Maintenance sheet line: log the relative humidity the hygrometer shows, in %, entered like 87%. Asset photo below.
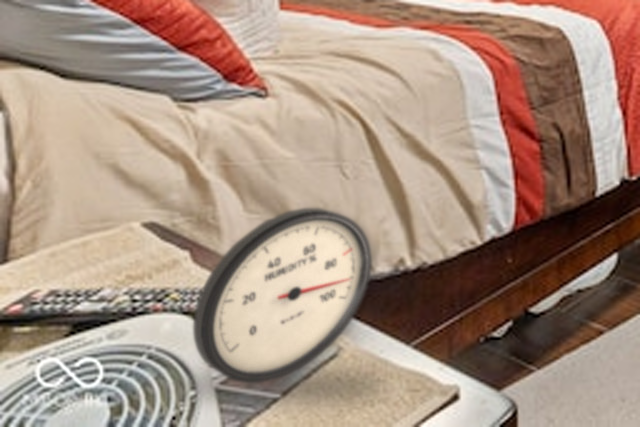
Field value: 92%
